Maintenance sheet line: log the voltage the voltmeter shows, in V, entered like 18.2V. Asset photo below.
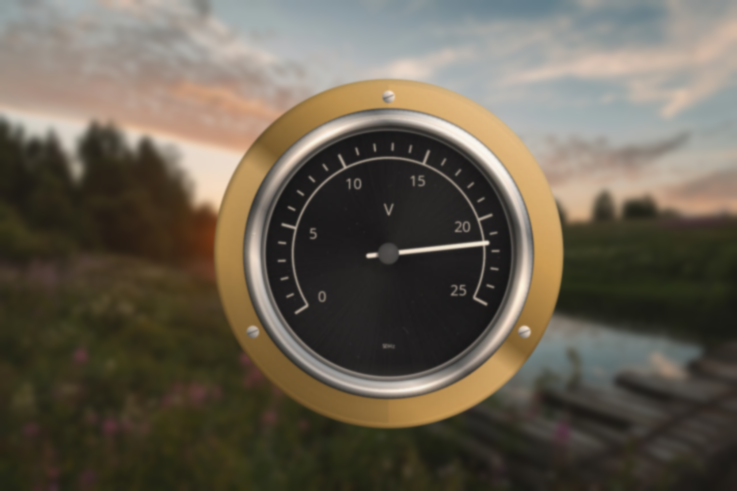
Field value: 21.5V
